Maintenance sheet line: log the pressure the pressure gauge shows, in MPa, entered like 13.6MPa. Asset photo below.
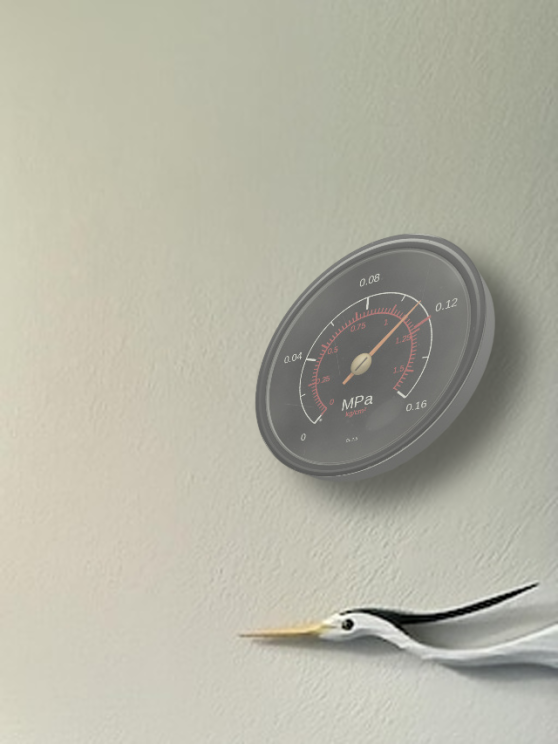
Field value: 0.11MPa
